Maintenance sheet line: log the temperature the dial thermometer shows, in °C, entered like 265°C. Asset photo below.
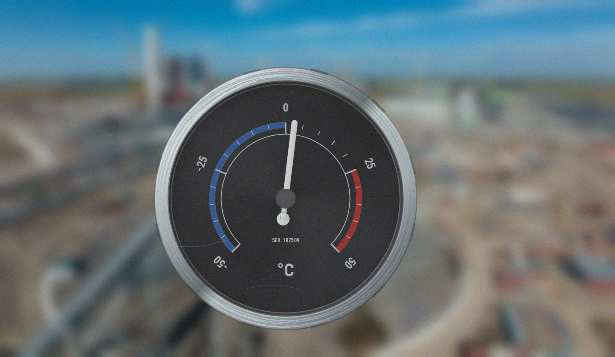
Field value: 2.5°C
